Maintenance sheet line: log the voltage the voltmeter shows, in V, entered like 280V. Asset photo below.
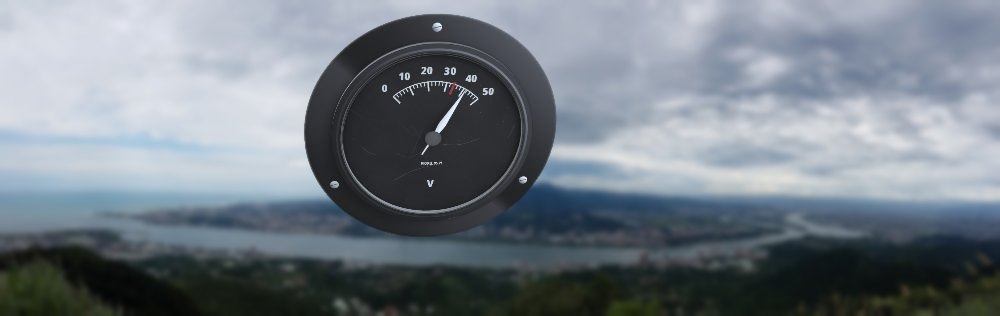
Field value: 40V
